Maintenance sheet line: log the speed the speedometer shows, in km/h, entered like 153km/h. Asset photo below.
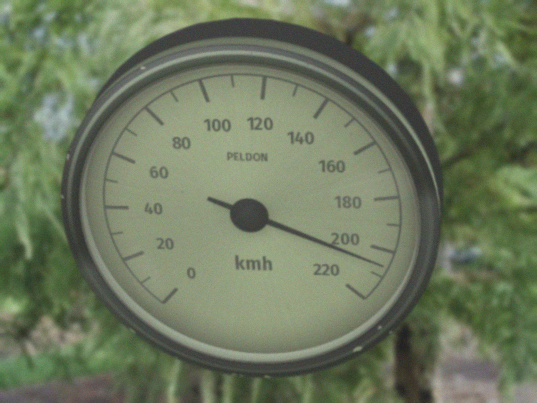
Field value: 205km/h
